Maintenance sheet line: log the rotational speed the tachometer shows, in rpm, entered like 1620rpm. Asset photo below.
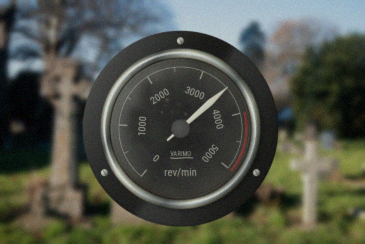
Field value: 3500rpm
